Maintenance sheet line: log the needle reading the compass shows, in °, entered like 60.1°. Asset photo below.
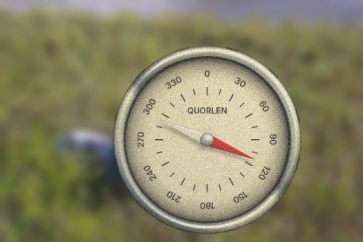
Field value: 112.5°
